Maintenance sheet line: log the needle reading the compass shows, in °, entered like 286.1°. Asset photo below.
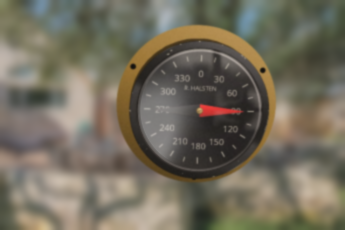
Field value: 90°
